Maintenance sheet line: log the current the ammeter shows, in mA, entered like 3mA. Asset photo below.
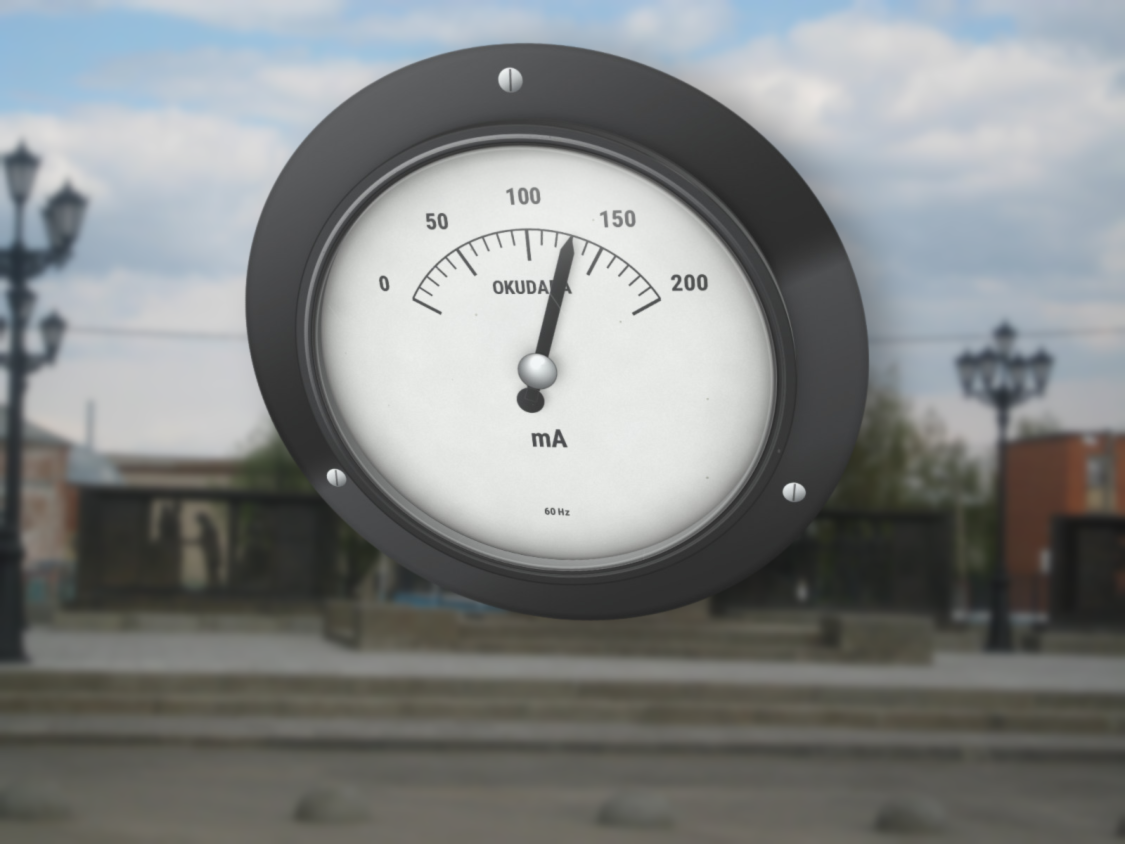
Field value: 130mA
